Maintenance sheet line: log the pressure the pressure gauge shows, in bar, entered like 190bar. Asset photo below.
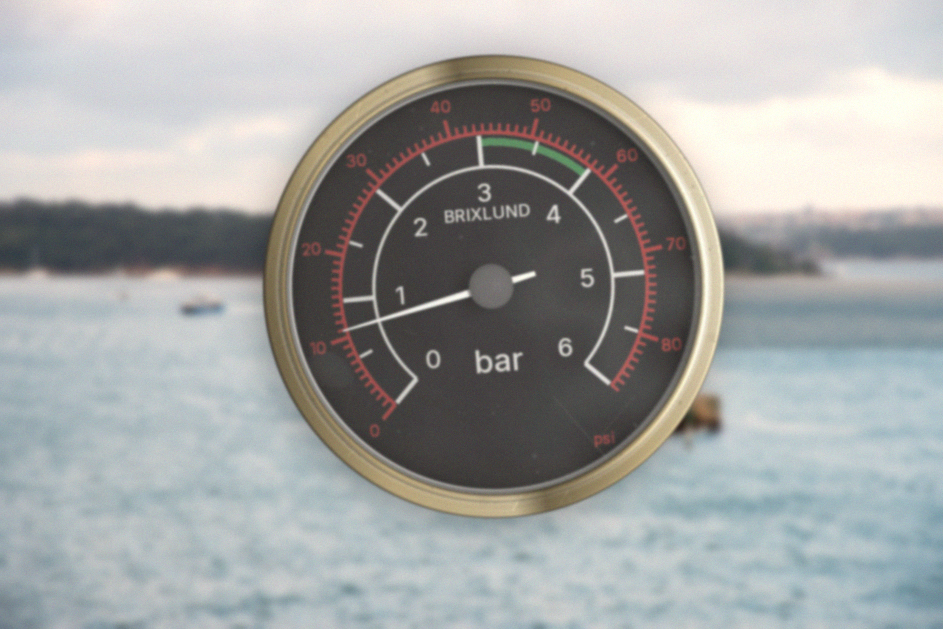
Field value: 0.75bar
